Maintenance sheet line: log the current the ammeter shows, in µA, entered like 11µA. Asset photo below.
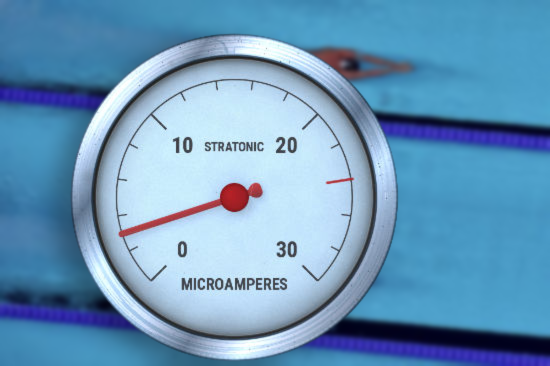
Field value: 3µA
